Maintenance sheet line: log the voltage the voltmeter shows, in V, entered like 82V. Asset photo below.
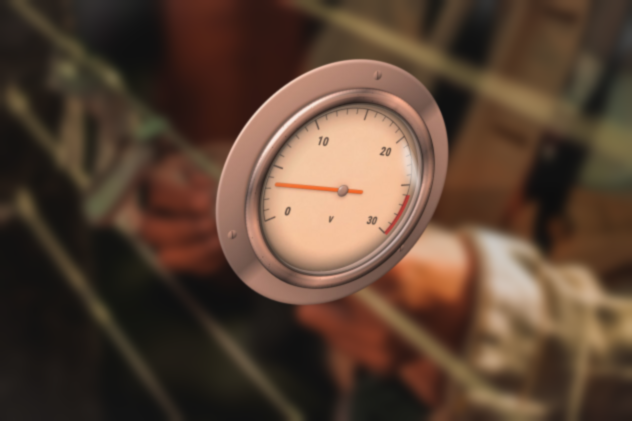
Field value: 3.5V
